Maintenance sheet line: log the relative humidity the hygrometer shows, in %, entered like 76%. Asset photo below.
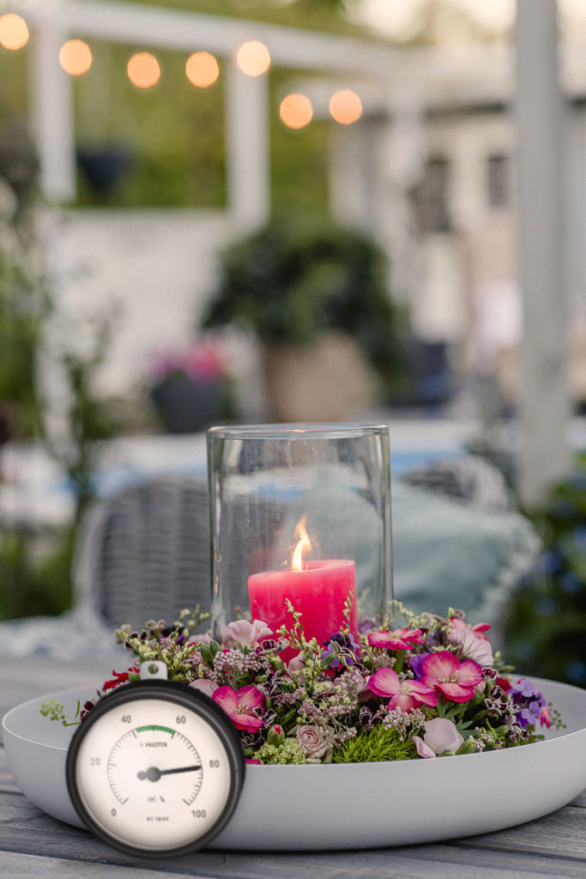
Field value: 80%
